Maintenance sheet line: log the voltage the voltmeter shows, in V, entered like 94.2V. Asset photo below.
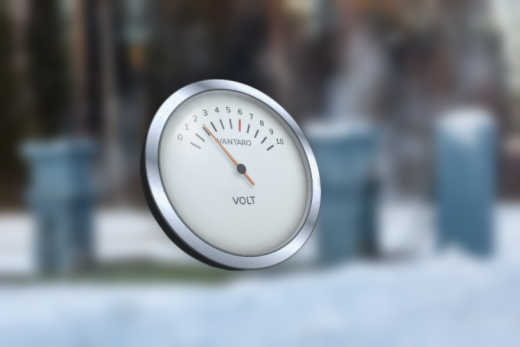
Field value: 2V
